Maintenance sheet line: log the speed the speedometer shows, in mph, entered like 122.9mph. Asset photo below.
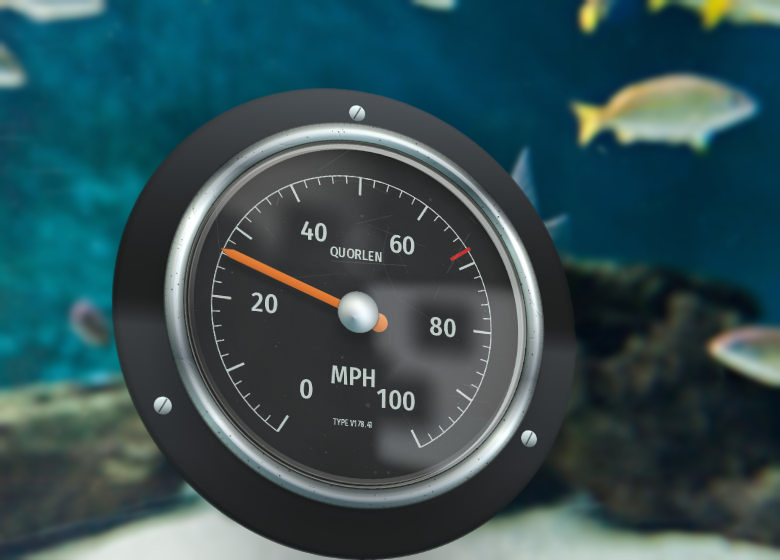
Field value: 26mph
